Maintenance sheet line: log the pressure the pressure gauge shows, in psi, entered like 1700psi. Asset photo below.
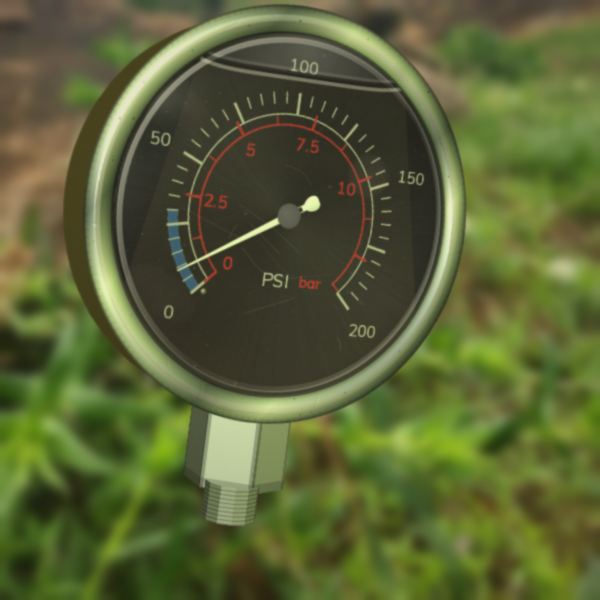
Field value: 10psi
